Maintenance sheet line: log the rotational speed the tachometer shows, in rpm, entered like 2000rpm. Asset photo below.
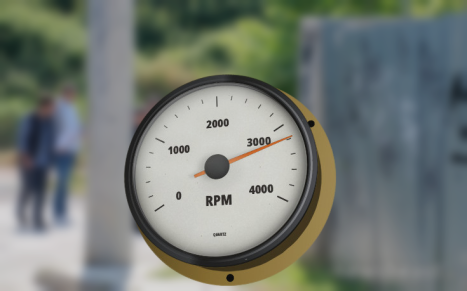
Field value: 3200rpm
